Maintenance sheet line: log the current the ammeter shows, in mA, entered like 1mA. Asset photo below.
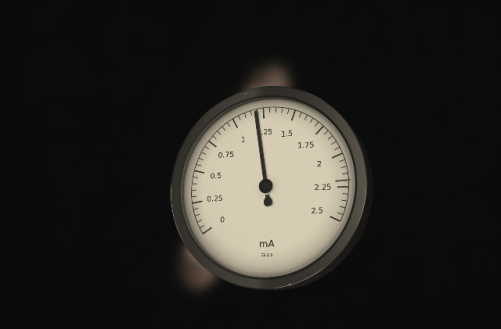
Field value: 1.2mA
